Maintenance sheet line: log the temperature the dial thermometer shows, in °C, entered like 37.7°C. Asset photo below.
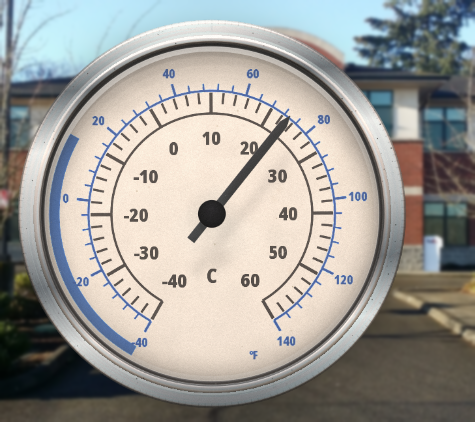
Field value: 23°C
